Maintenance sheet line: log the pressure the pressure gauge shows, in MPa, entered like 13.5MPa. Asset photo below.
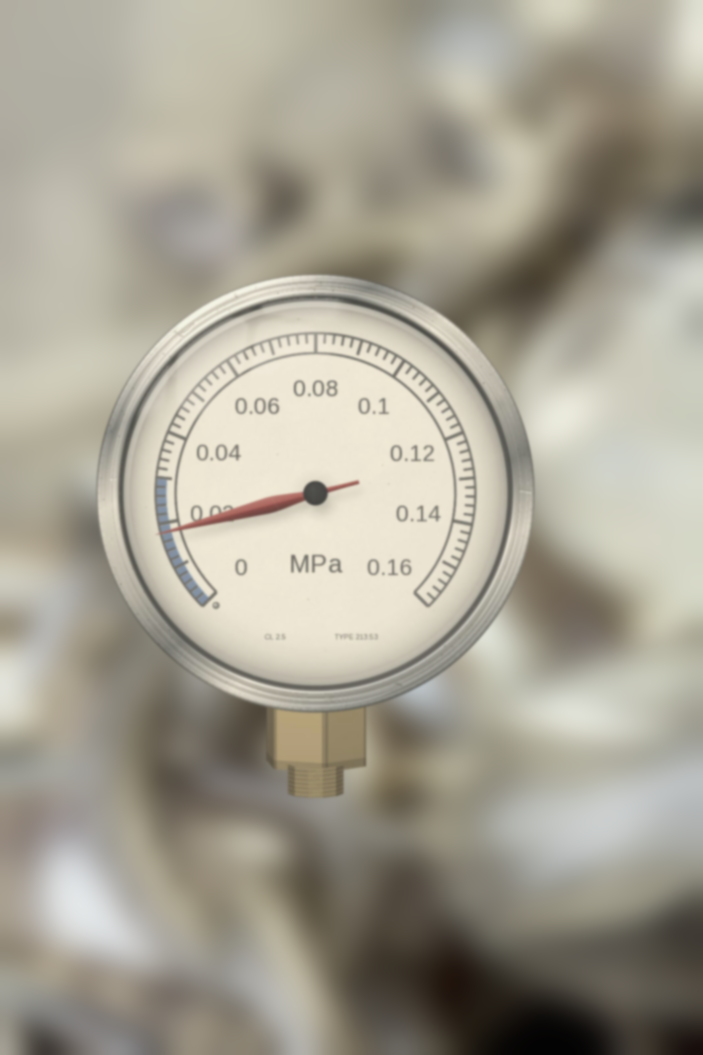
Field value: 0.018MPa
